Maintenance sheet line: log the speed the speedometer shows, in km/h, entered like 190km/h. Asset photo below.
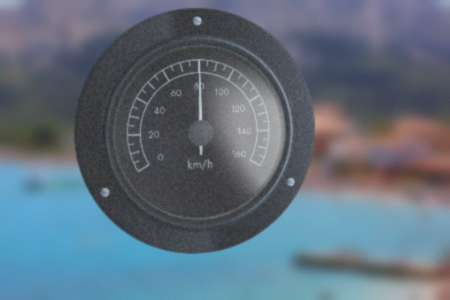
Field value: 80km/h
